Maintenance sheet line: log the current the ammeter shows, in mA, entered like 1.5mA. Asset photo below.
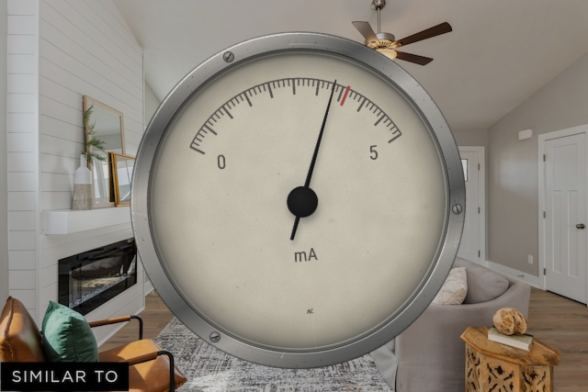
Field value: 3.3mA
